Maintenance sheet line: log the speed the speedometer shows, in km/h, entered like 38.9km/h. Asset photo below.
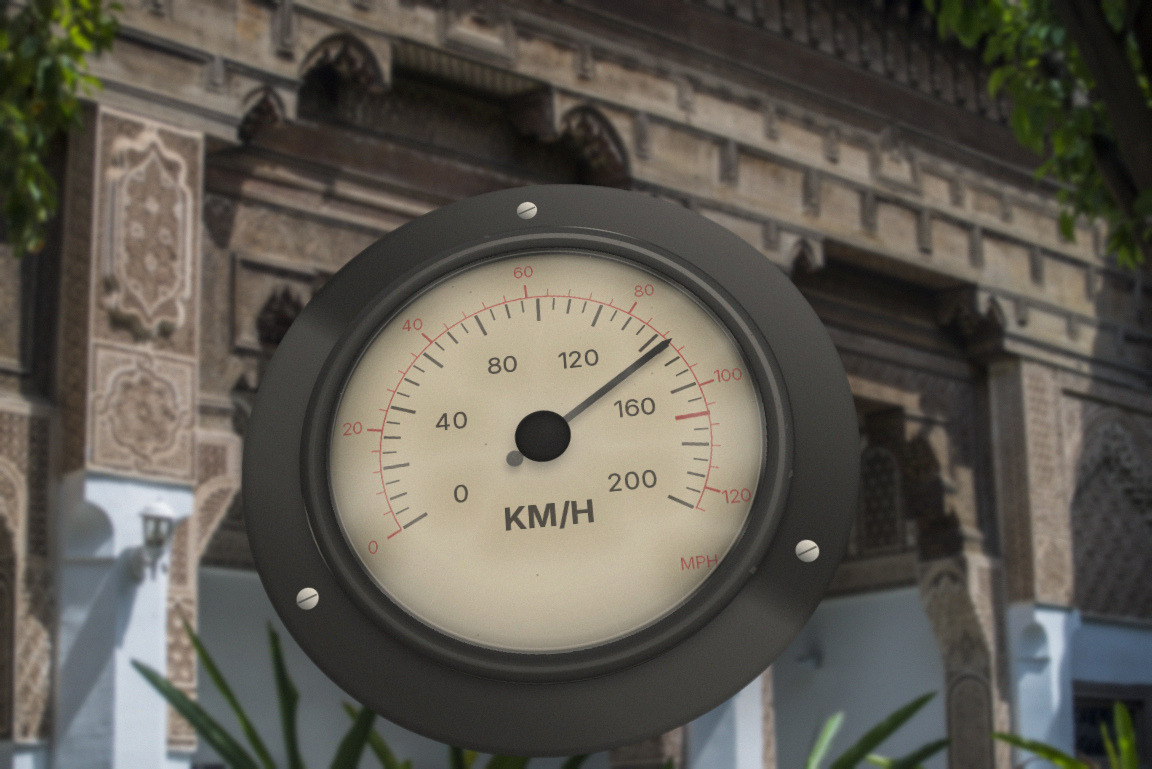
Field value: 145km/h
